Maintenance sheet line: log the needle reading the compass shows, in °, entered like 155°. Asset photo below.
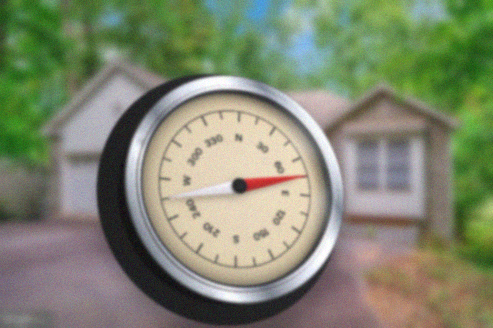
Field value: 75°
